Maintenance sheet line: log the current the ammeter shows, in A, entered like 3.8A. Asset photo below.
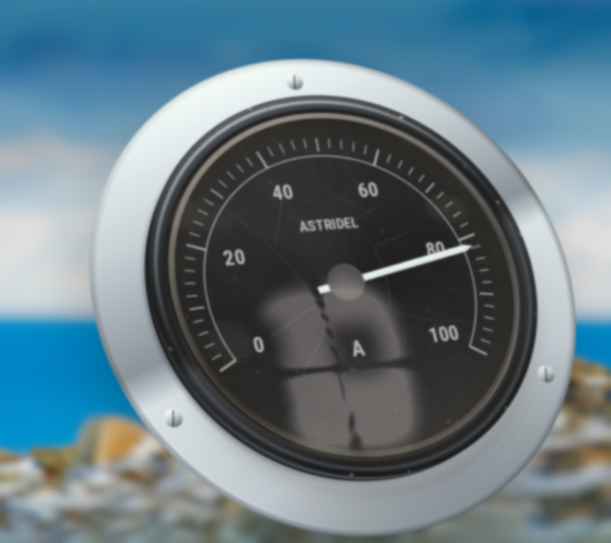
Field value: 82A
